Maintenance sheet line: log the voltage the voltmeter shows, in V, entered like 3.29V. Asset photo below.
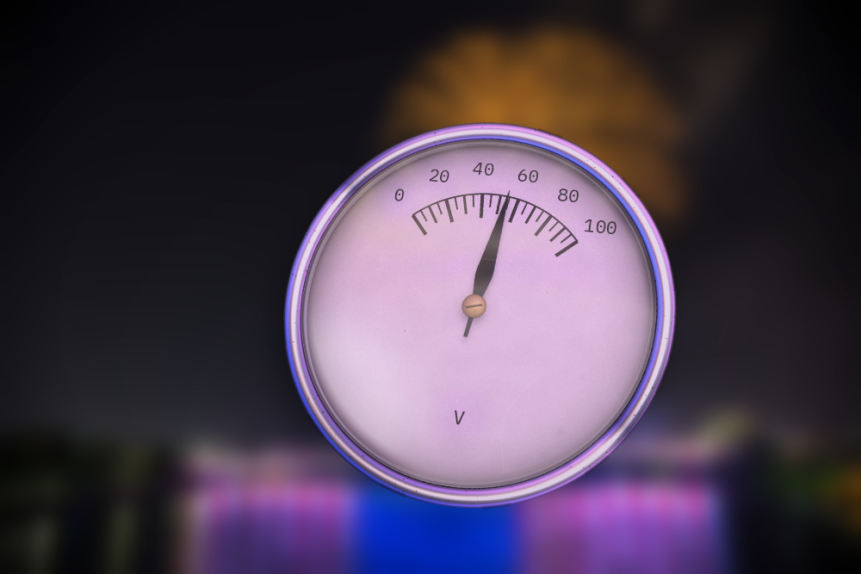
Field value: 55V
